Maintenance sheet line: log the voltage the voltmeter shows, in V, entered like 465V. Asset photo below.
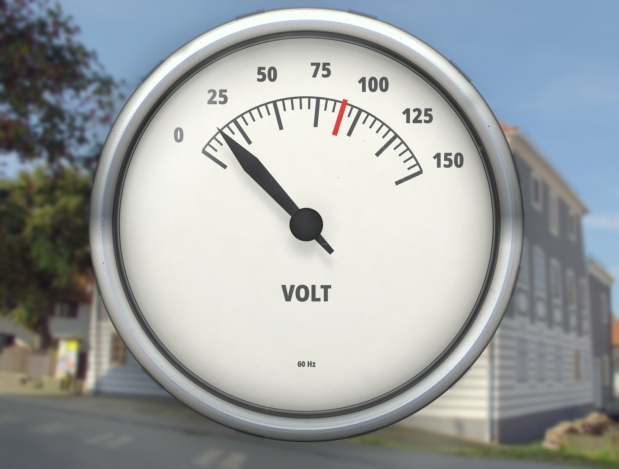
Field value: 15V
